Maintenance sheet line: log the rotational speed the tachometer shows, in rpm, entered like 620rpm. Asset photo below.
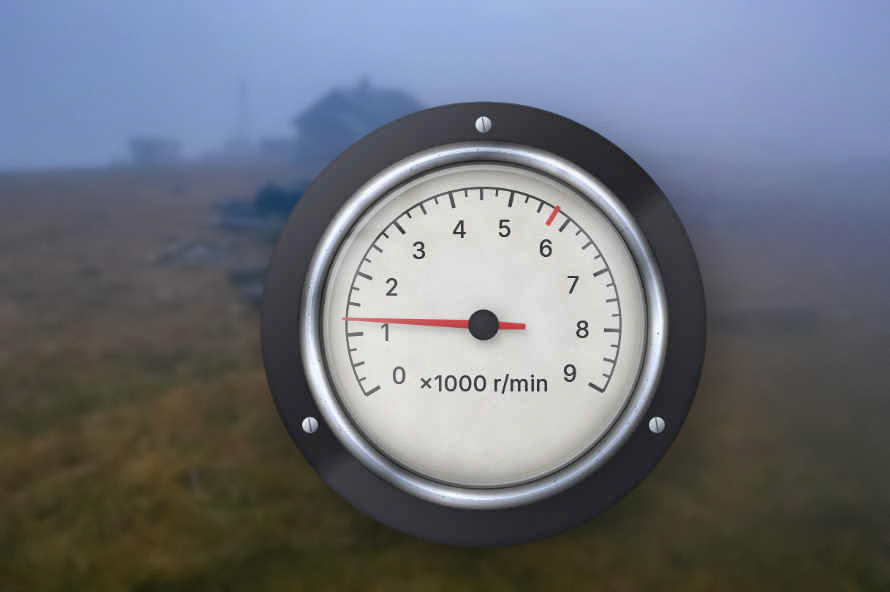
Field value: 1250rpm
